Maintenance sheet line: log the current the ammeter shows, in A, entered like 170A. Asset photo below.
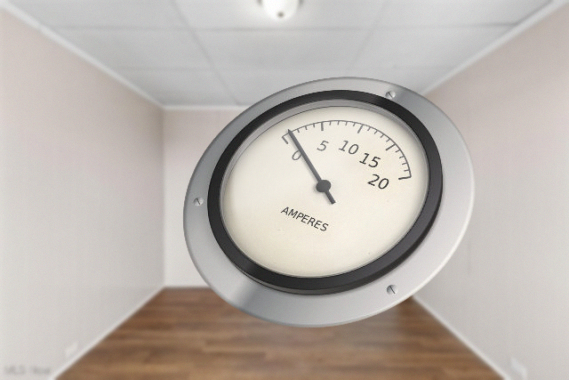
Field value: 1A
